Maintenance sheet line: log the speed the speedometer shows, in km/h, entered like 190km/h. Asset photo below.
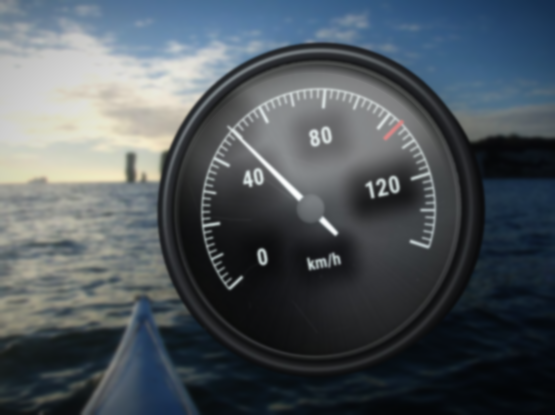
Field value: 50km/h
